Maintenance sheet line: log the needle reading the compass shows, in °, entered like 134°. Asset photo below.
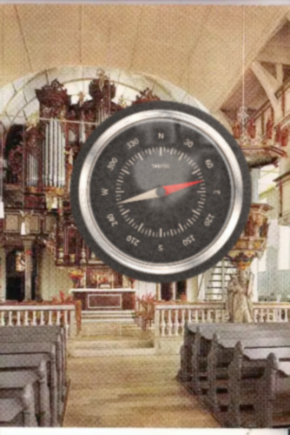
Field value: 75°
